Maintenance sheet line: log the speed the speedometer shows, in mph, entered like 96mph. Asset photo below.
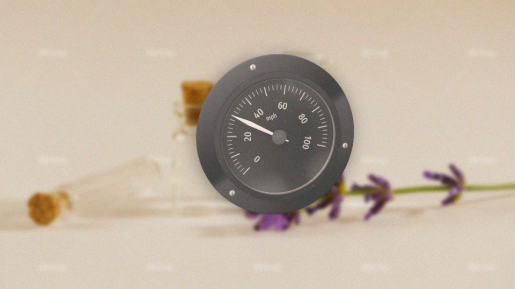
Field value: 30mph
